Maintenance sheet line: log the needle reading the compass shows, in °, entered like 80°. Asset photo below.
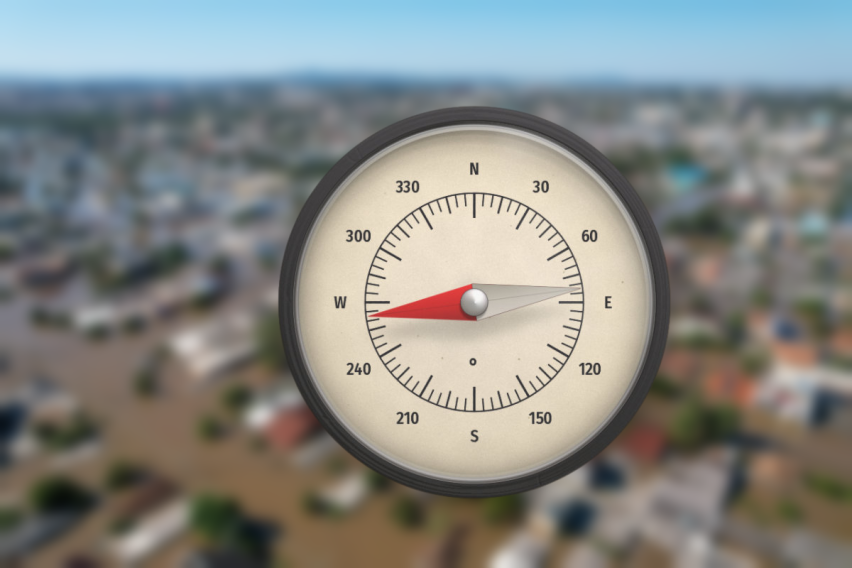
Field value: 262.5°
